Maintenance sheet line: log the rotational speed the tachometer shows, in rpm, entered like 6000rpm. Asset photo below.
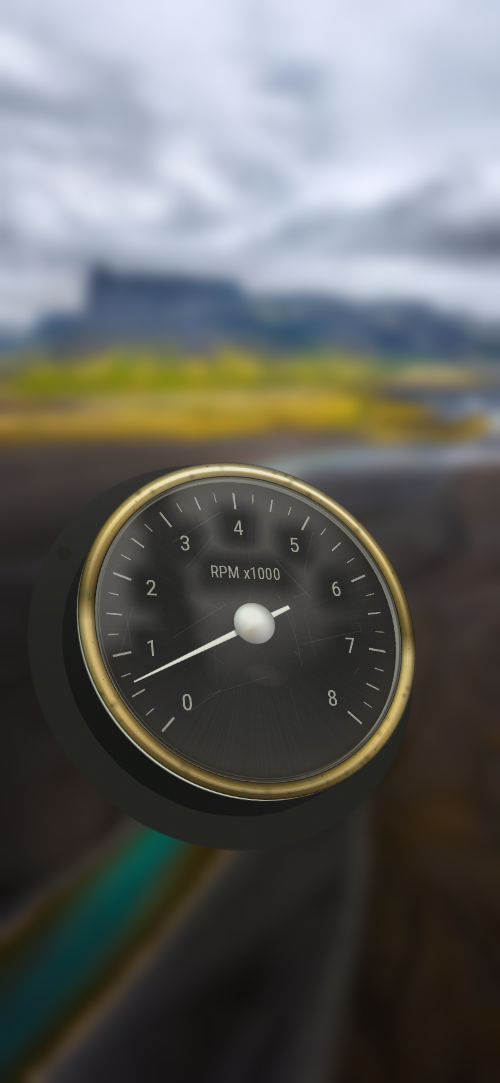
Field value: 625rpm
